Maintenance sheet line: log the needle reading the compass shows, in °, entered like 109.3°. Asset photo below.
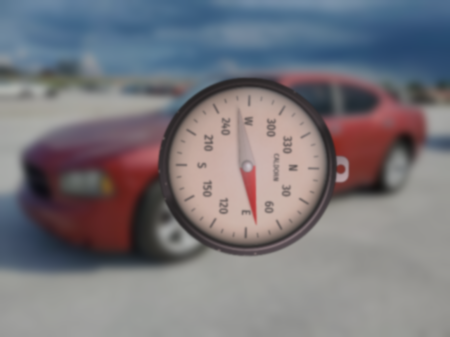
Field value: 80°
